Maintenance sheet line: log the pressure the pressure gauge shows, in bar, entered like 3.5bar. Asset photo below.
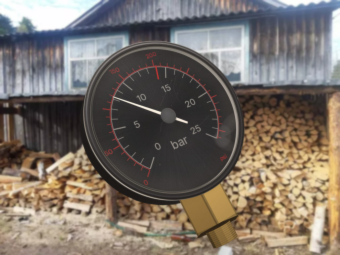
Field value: 8bar
